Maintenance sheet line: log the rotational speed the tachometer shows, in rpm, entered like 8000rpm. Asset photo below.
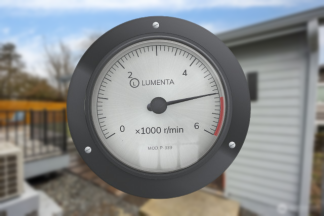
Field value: 5000rpm
